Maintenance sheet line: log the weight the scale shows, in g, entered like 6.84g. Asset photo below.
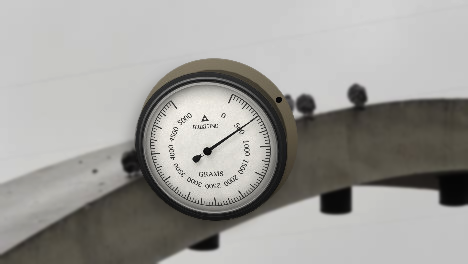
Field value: 500g
